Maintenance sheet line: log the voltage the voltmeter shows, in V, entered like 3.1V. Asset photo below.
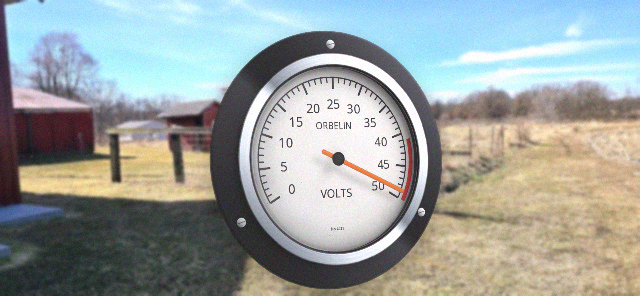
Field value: 49V
